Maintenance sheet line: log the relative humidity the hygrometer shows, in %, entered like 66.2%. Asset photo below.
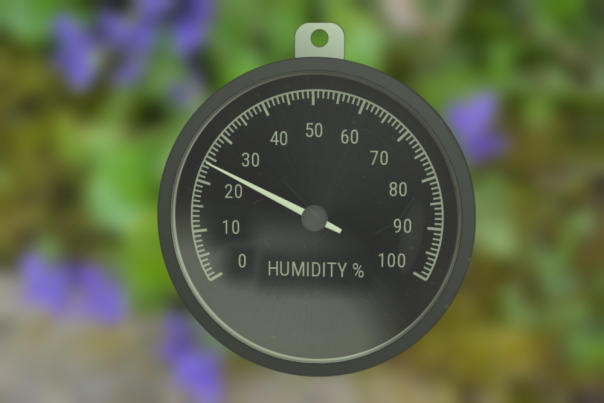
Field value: 24%
